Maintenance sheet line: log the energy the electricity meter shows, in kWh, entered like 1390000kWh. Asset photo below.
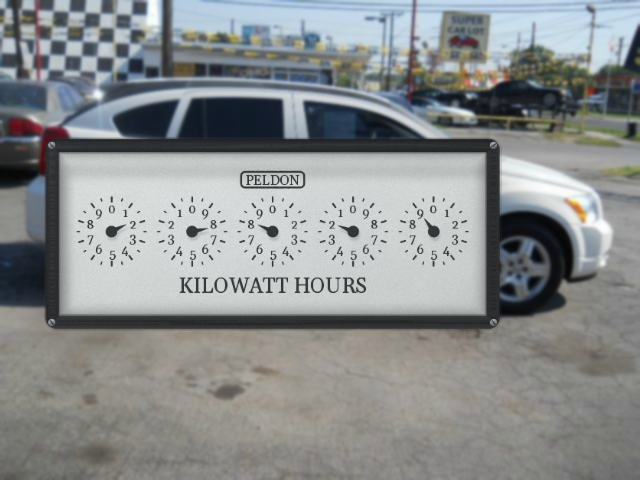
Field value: 17819kWh
